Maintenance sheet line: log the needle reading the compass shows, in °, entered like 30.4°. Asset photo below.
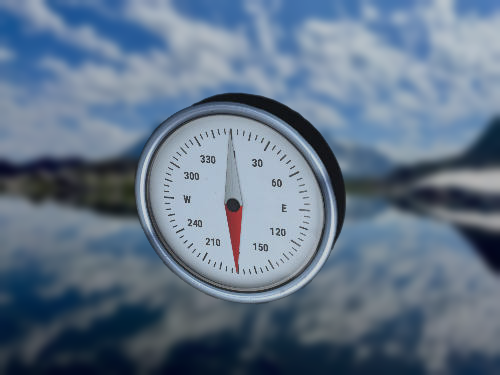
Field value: 180°
